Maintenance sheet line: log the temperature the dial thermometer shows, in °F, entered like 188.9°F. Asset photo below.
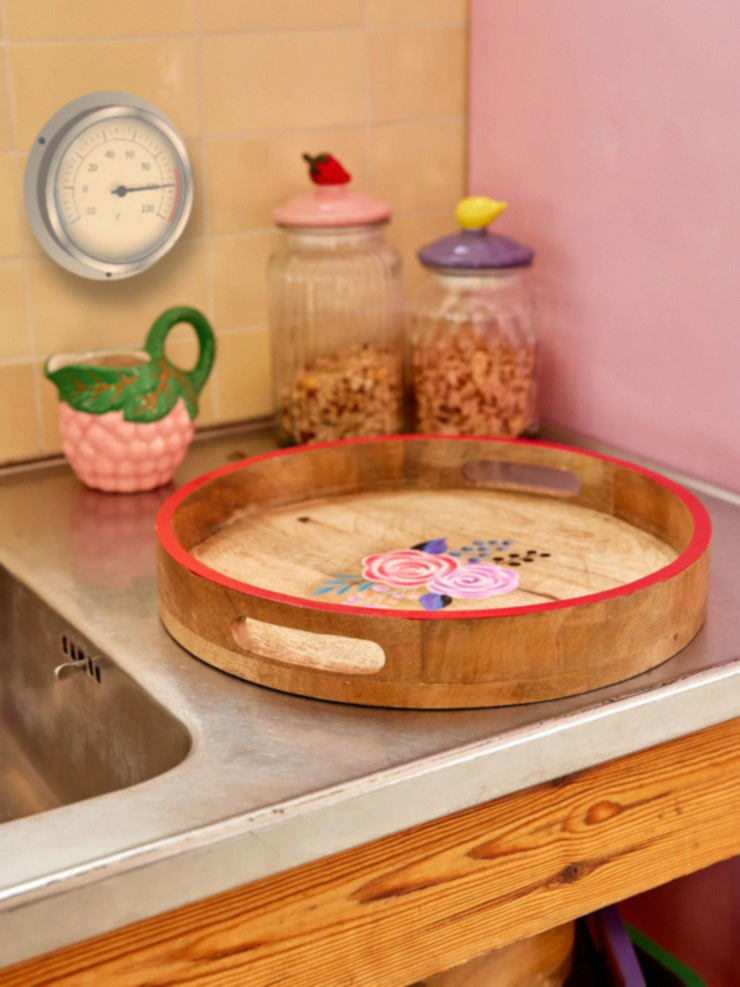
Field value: 100°F
